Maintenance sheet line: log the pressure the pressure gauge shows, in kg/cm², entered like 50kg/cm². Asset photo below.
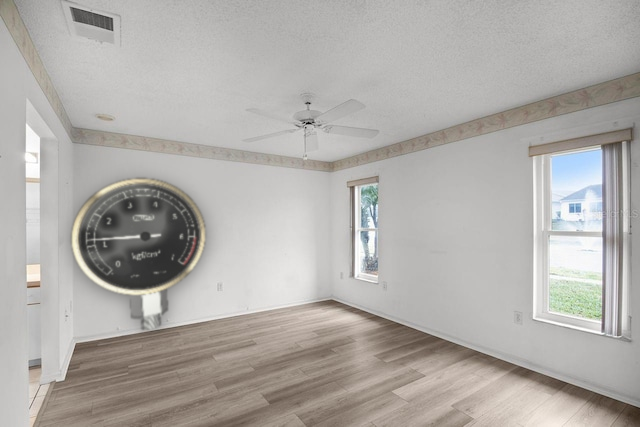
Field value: 1.2kg/cm²
